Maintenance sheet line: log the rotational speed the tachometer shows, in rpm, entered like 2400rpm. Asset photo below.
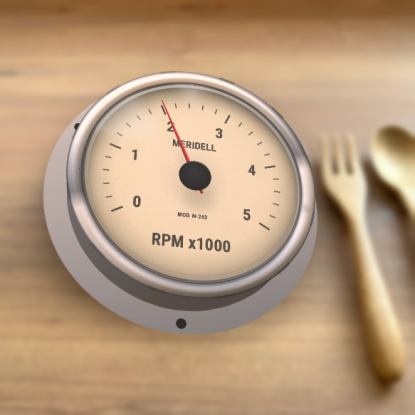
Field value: 2000rpm
